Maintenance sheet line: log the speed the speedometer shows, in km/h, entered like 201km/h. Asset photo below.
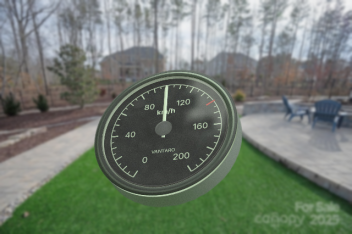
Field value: 100km/h
